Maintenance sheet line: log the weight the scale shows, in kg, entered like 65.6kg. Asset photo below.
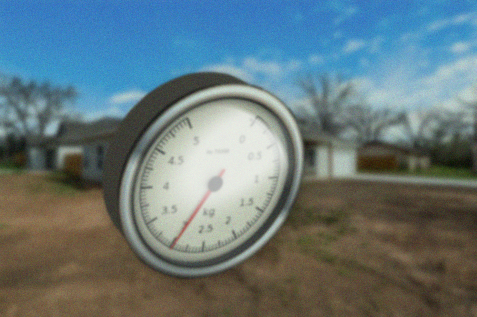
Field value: 3kg
